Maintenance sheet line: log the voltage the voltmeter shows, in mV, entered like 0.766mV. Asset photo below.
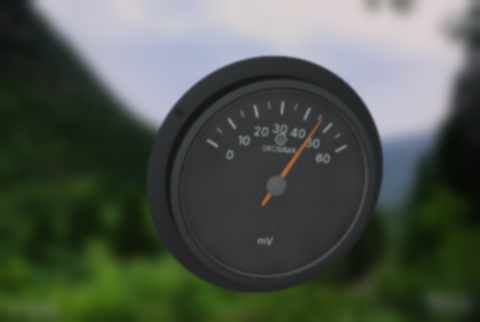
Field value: 45mV
